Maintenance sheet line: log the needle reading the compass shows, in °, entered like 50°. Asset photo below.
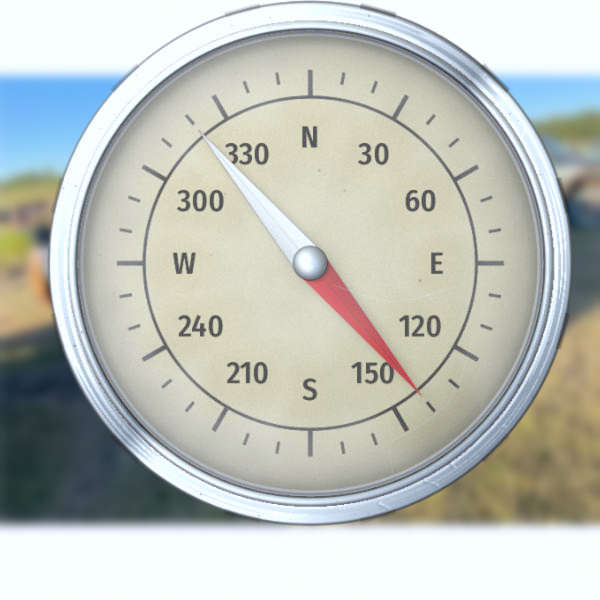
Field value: 140°
